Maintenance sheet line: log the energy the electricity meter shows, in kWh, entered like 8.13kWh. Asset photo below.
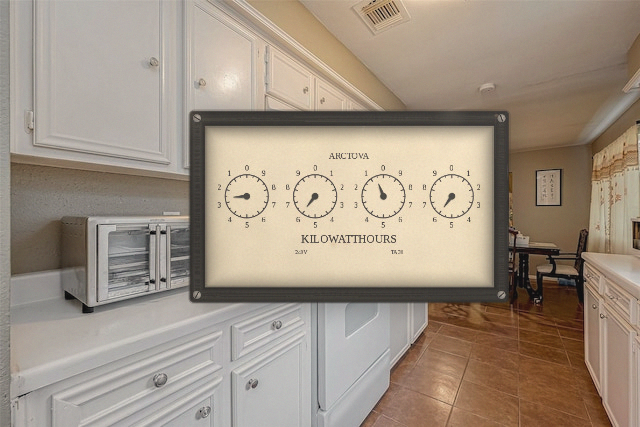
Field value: 2606kWh
